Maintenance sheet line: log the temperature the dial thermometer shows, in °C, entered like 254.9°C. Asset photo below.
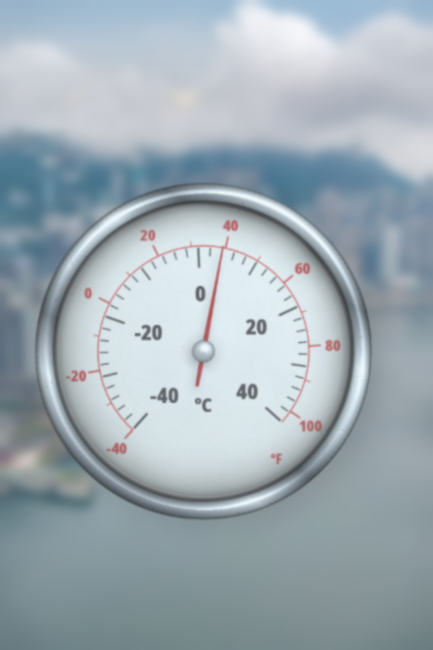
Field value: 4°C
